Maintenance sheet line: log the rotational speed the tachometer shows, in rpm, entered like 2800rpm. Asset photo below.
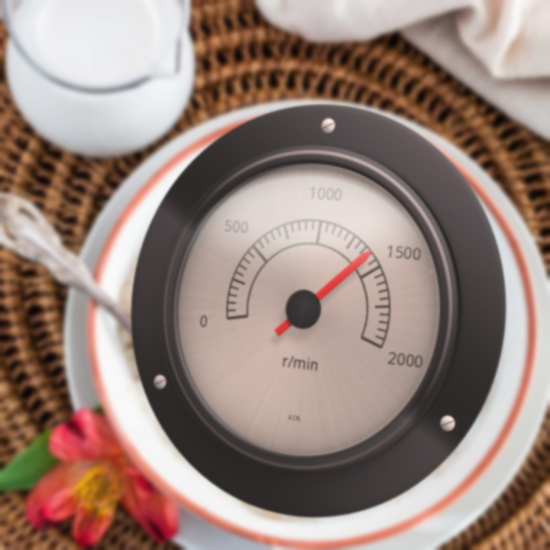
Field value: 1400rpm
